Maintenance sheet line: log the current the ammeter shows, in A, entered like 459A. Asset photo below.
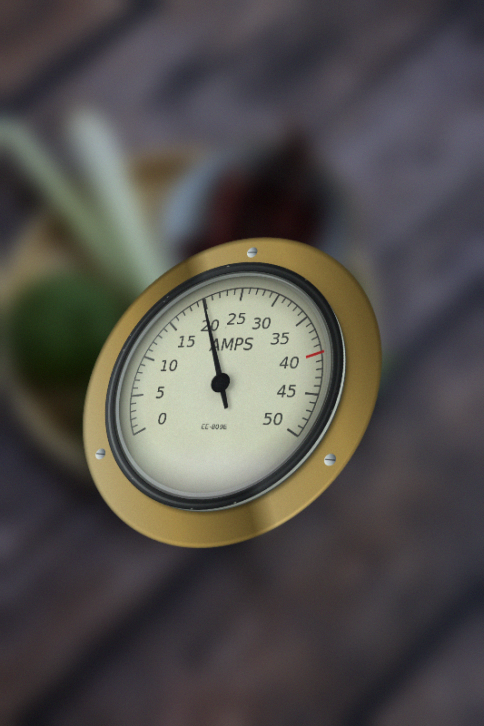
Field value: 20A
